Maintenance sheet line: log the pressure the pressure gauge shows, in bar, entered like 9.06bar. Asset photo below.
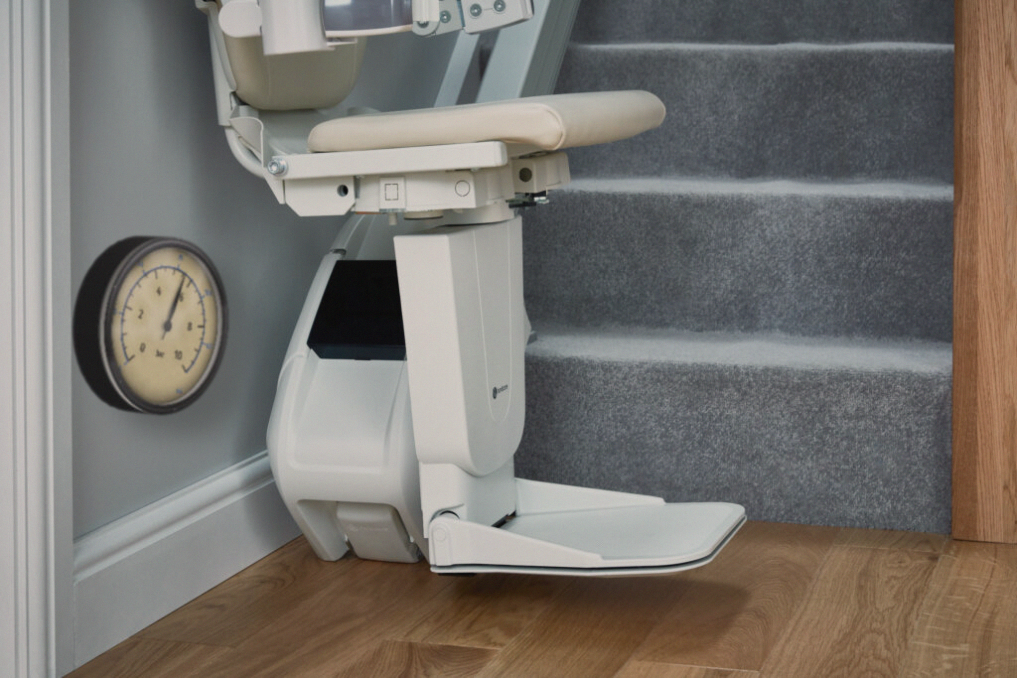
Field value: 5.5bar
